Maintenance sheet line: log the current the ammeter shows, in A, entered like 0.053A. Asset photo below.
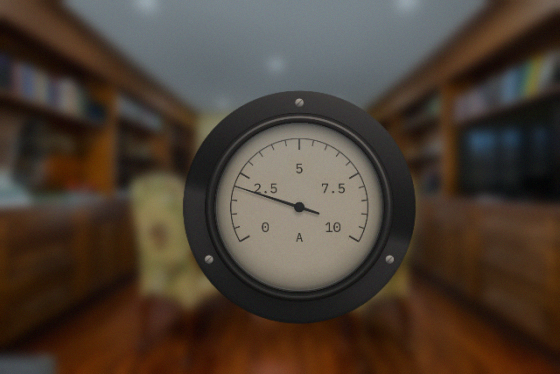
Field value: 2A
